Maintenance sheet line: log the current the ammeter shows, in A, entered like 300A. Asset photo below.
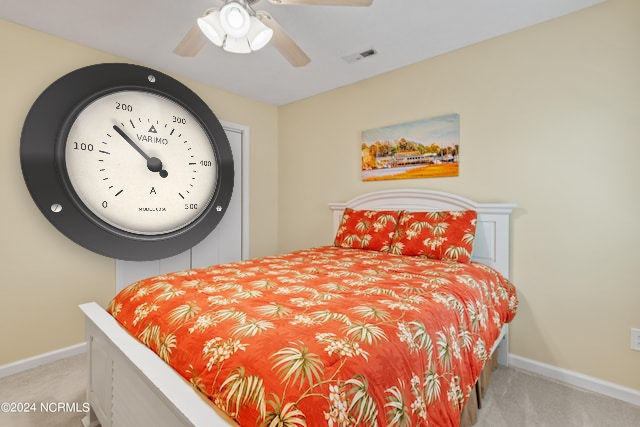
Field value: 160A
